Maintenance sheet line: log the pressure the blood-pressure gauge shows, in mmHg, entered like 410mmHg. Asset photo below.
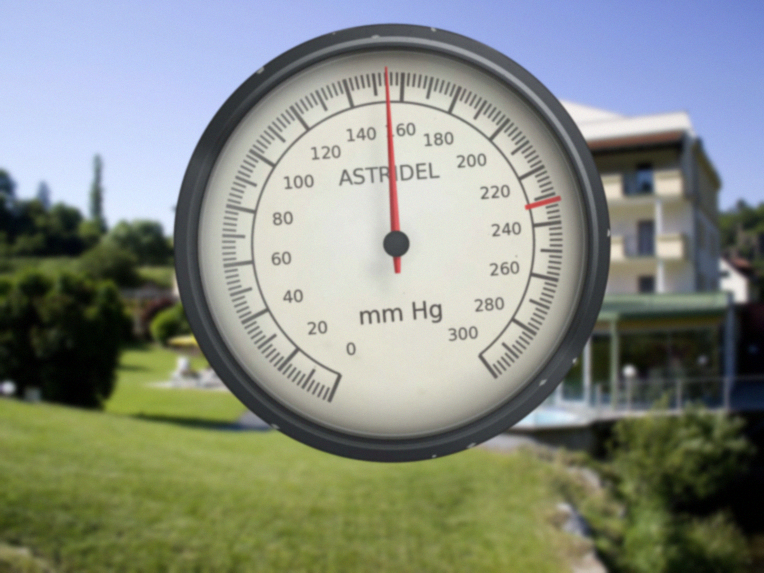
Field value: 154mmHg
